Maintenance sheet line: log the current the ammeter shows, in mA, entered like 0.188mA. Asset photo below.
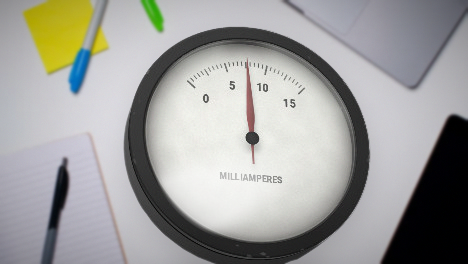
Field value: 7.5mA
